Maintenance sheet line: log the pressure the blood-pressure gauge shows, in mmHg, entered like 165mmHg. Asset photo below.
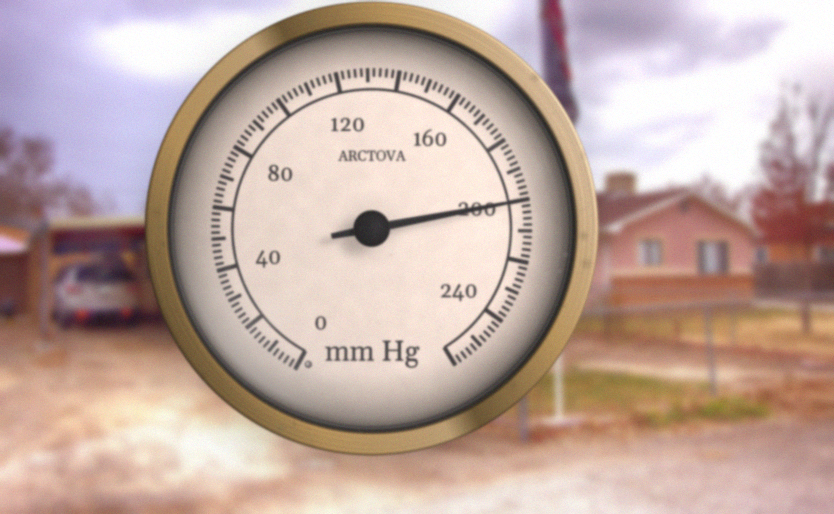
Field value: 200mmHg
